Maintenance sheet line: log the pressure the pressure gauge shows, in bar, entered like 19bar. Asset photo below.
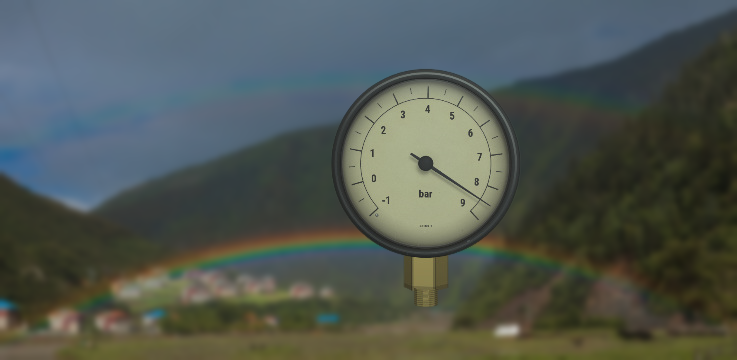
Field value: 8.5bar
